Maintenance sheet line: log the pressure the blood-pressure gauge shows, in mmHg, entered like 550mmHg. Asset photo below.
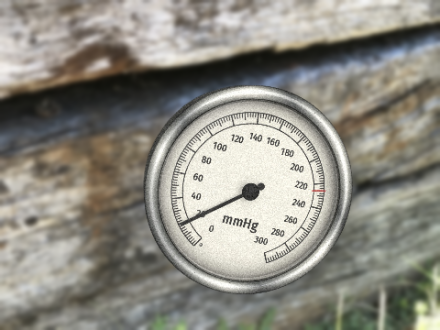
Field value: 20mmHg
